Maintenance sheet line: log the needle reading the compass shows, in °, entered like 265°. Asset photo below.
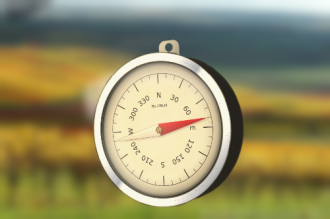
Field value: 80°
